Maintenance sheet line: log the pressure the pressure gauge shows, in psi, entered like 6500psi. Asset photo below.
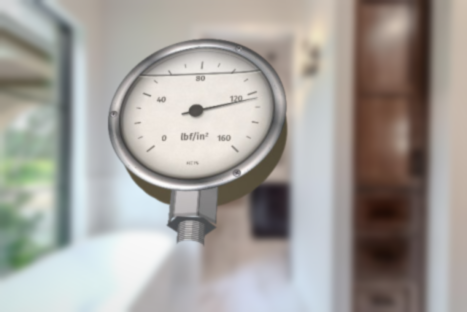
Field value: 125psi
